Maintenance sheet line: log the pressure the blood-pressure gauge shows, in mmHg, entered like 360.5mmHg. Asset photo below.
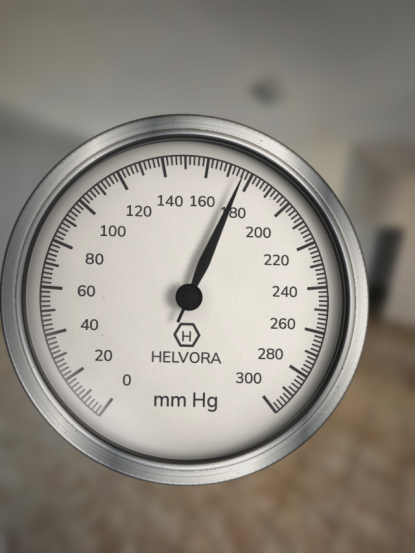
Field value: 176mmHg
